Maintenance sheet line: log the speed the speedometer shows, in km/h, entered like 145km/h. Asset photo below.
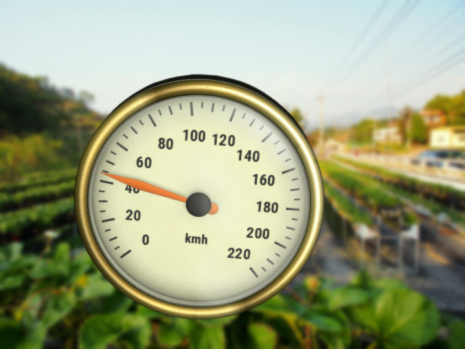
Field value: 45km/h
